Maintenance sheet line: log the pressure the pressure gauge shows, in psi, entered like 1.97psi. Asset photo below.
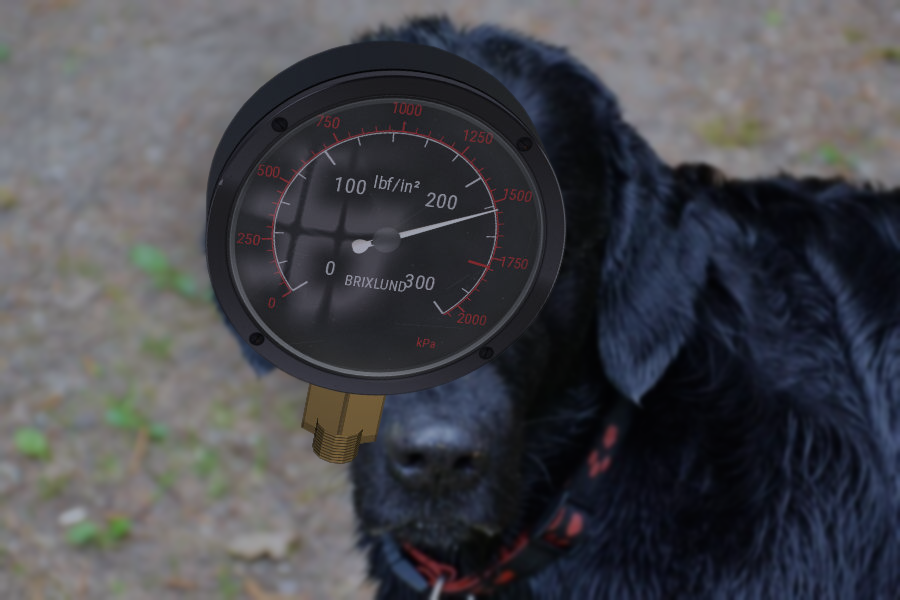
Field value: 220psi
